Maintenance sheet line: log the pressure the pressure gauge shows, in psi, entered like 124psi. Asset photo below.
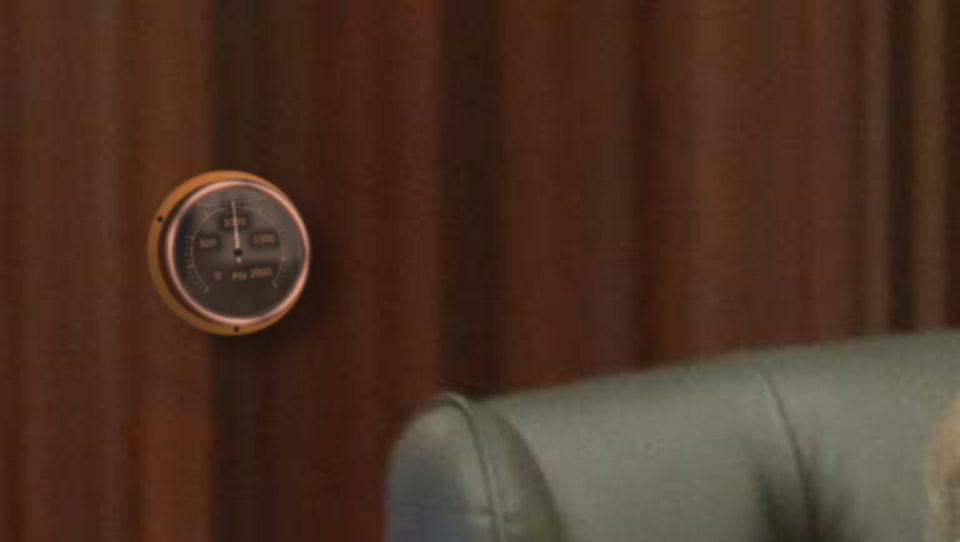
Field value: 1000psi
